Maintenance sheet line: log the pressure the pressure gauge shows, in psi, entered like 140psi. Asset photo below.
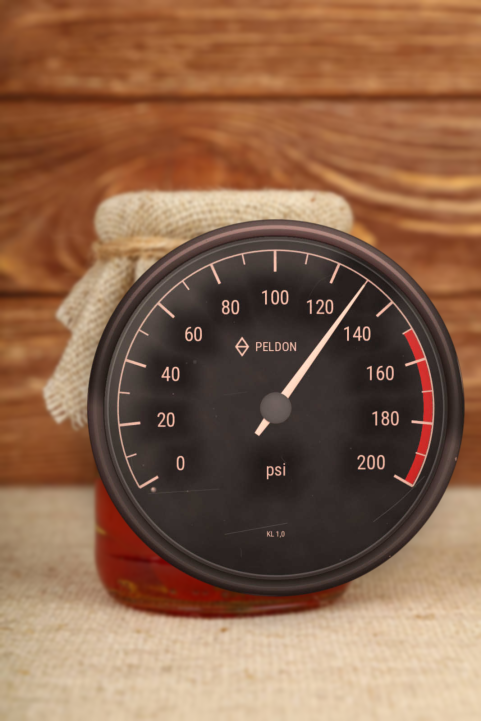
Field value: 130psi
